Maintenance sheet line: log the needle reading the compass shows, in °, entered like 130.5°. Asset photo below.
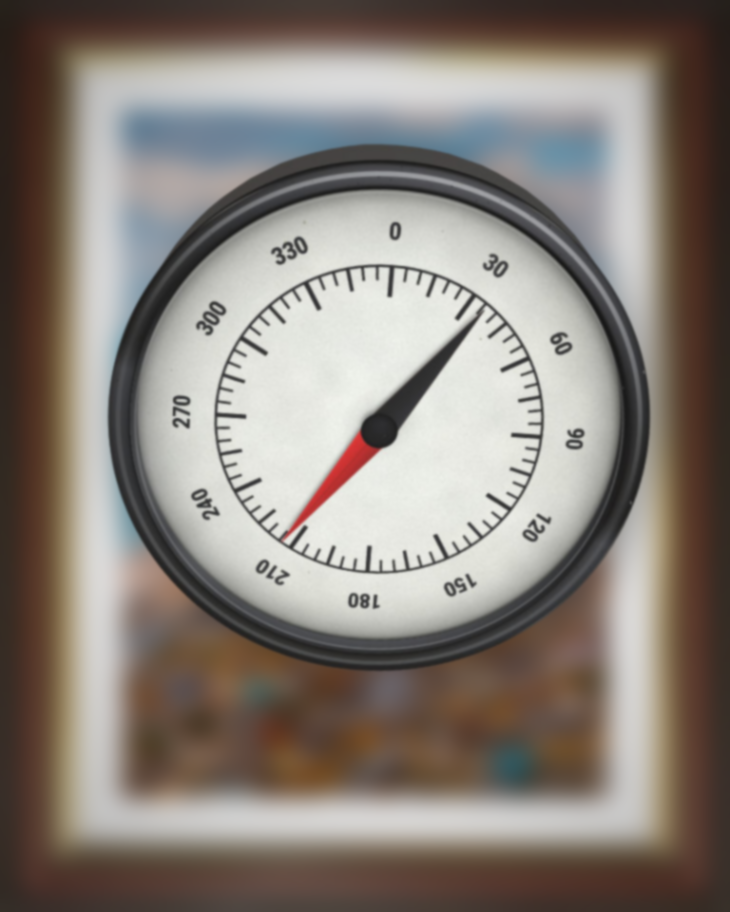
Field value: 215°
